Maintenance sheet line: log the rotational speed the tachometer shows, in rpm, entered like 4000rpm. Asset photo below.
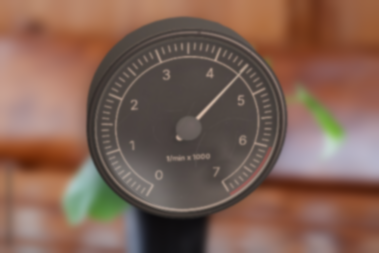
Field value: 4500rpm
